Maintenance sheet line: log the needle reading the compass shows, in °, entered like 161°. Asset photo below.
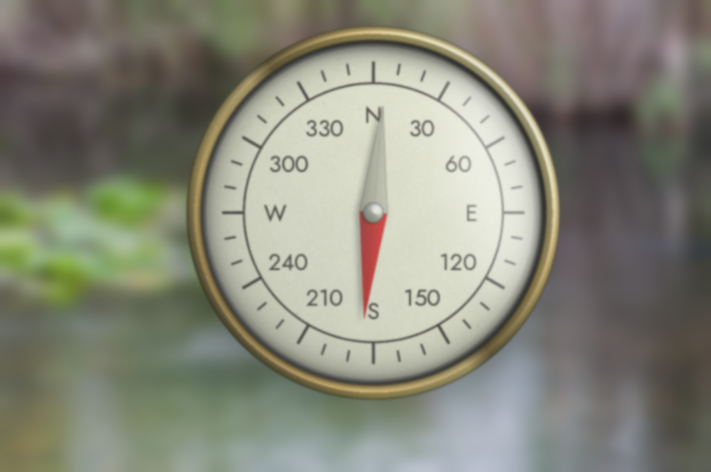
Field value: 185°
